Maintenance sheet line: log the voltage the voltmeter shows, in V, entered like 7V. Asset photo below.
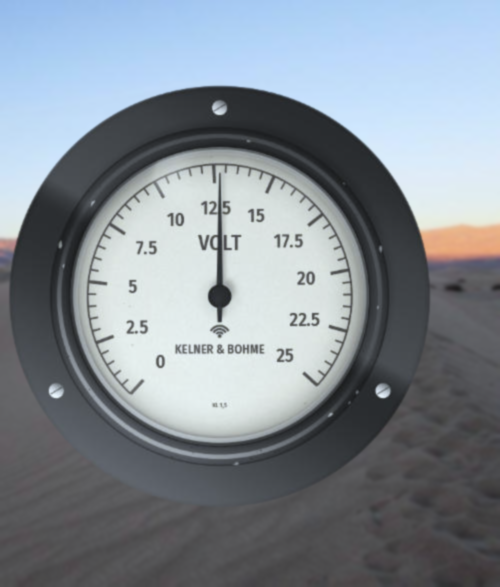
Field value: 12.75V
